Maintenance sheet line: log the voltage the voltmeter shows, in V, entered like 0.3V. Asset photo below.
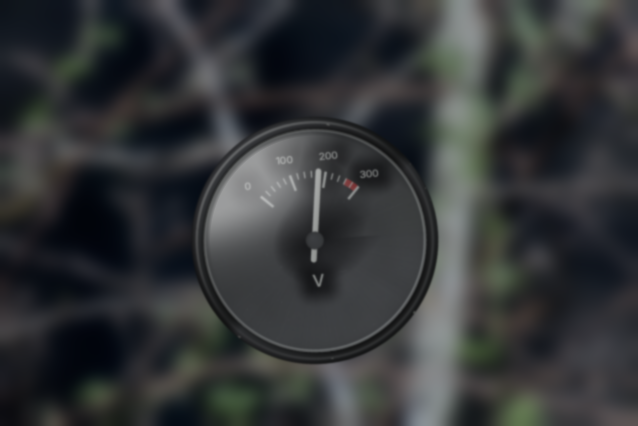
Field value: 180V
